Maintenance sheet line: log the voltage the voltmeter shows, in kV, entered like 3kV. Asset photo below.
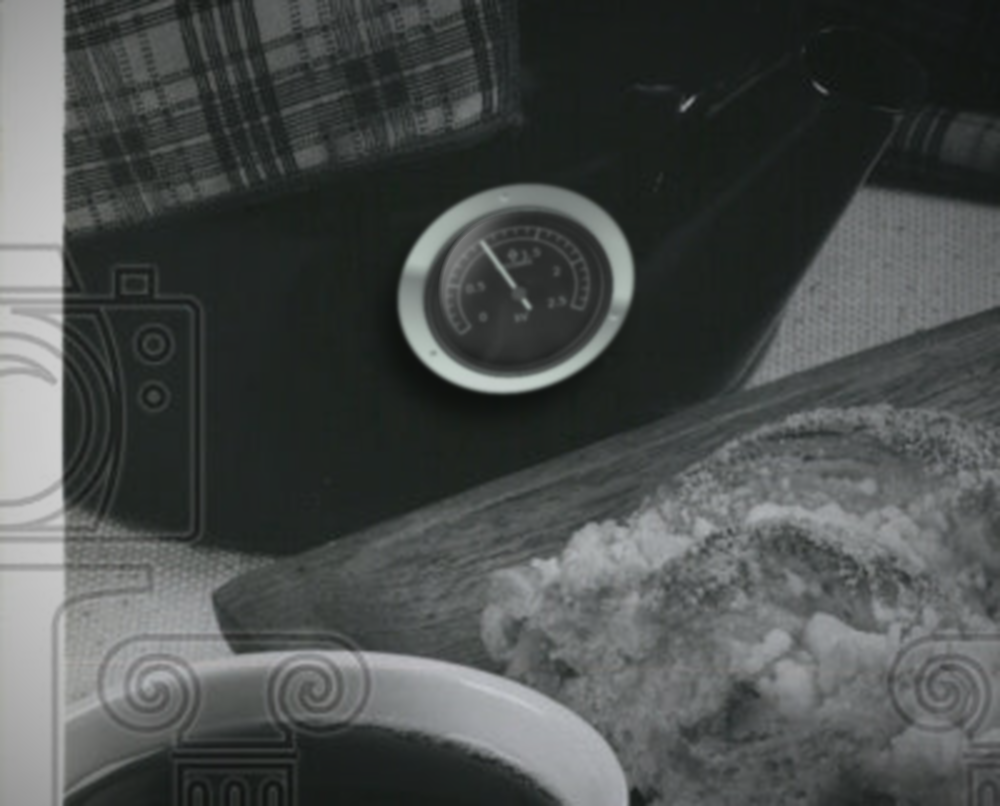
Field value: 1kV
